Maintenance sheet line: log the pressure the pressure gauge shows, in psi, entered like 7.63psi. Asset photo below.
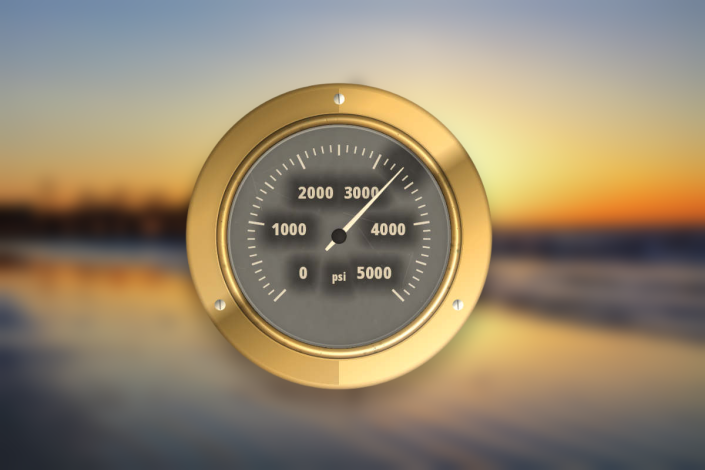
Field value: 3300psi
